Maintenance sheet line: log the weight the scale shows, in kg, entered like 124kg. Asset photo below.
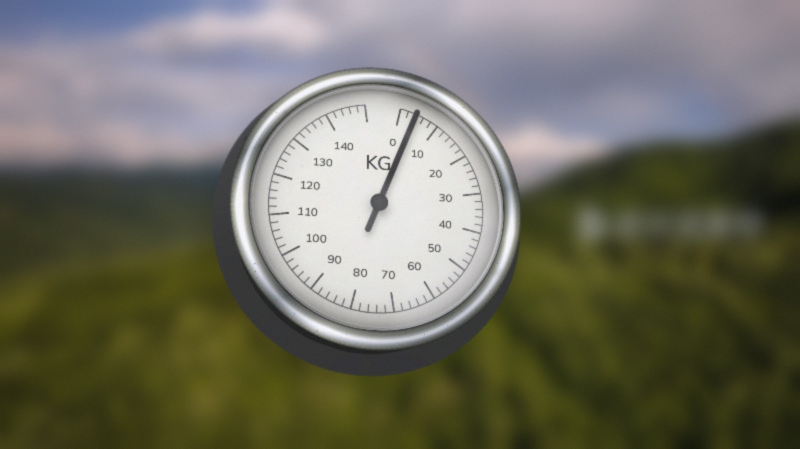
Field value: 4kg
